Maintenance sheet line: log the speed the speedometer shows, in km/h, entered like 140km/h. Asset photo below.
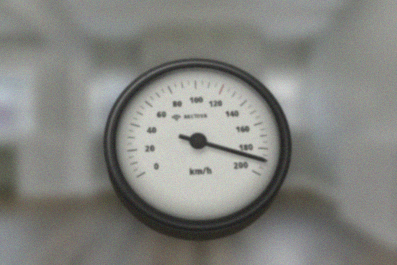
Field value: 190km/h
